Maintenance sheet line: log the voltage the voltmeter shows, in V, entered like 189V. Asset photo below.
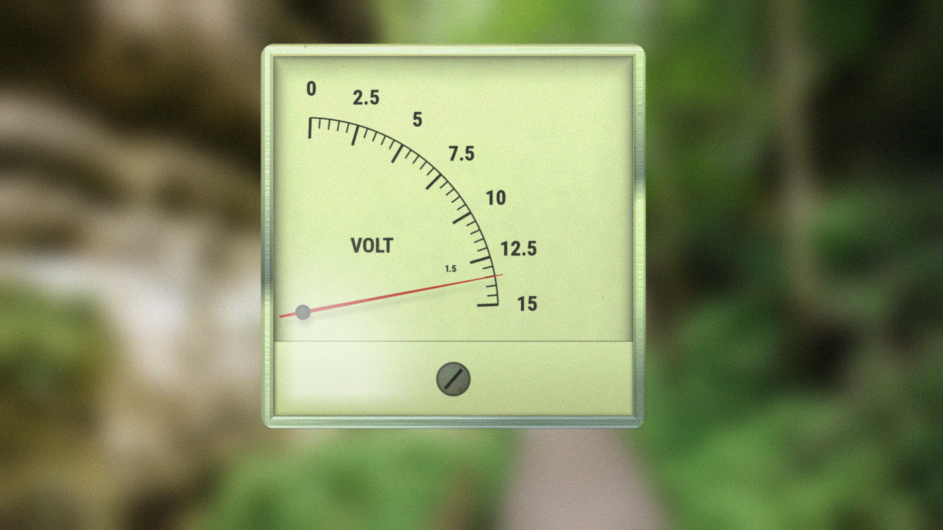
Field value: 13.5V
